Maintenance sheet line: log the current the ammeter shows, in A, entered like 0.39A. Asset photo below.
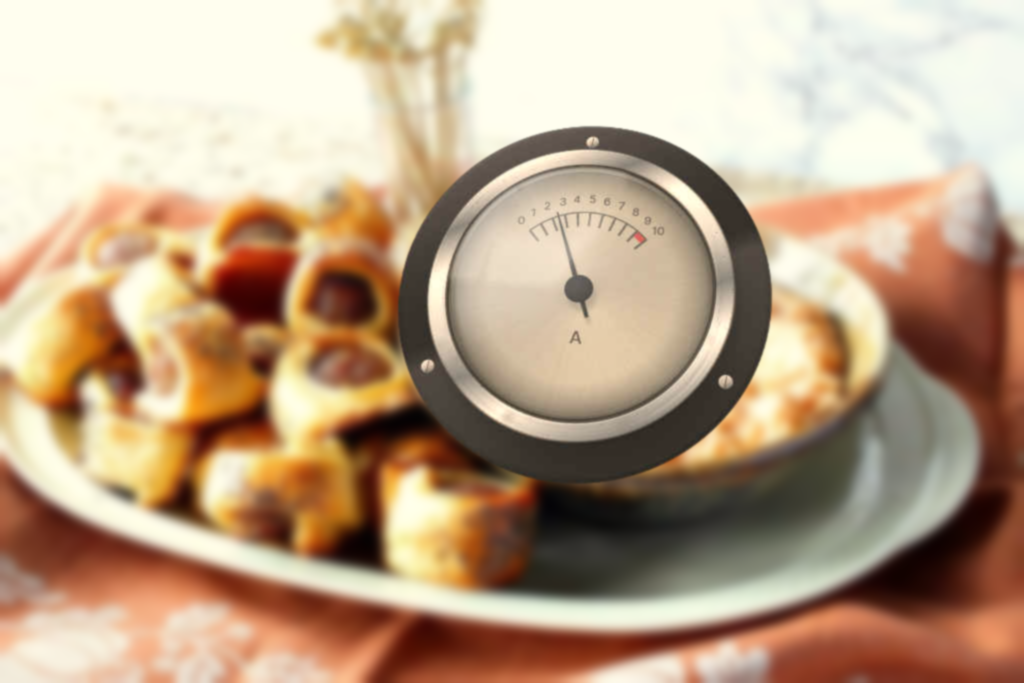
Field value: 2.5A
